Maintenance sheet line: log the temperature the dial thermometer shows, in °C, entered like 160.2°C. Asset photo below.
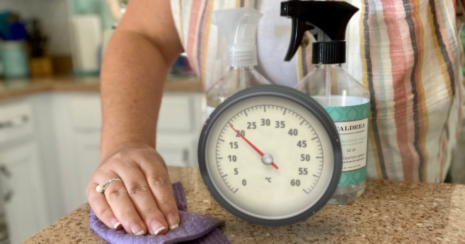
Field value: 20°C
